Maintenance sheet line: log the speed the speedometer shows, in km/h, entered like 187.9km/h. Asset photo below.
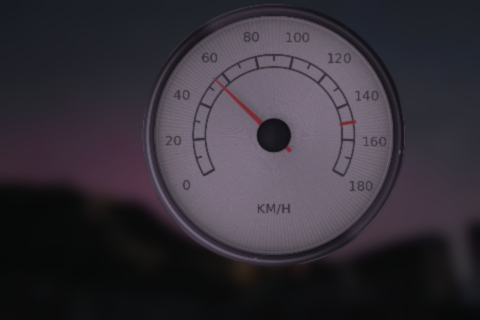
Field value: 55km/h
